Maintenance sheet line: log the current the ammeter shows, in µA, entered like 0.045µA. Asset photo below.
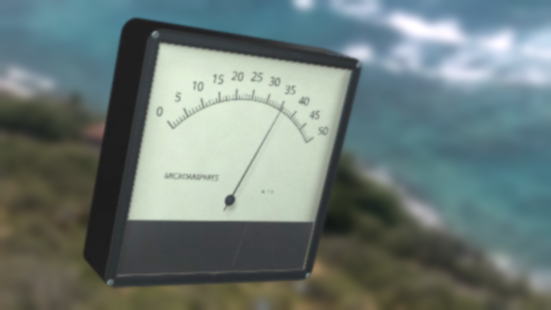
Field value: 35µA
